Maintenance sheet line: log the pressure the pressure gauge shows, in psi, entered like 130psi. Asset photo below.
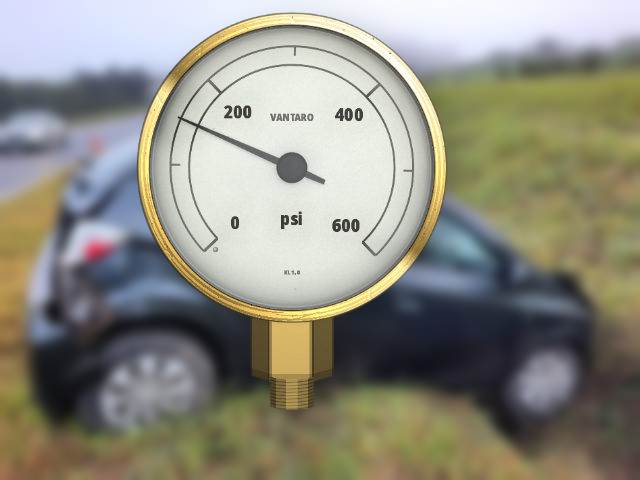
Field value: 150psi
